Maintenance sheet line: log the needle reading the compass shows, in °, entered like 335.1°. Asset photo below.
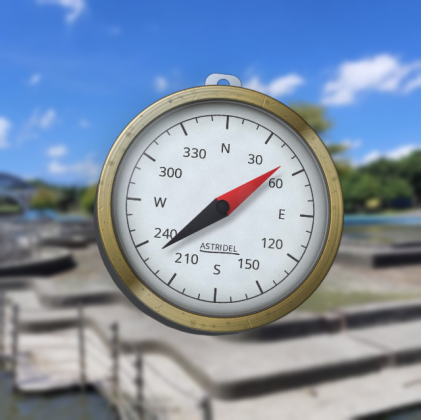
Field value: 50°
